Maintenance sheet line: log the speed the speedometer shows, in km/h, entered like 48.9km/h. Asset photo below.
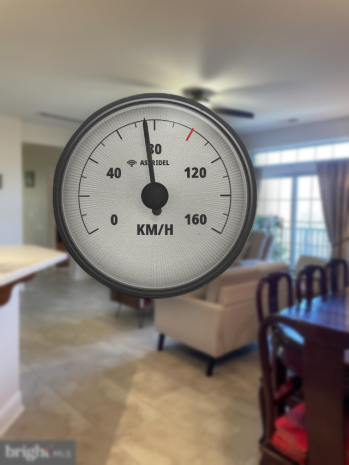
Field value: 75km/h
